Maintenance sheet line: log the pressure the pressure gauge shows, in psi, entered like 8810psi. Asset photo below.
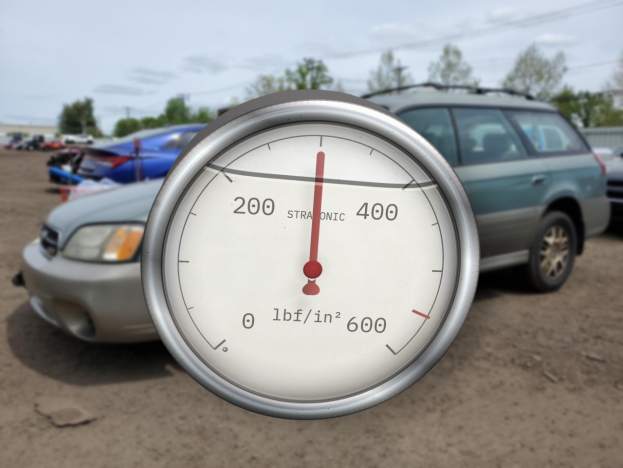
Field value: 300psi
